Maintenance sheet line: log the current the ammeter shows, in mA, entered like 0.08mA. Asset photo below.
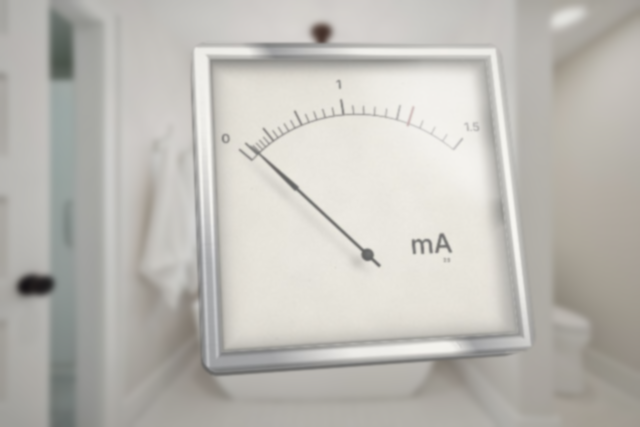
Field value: 0.25mA
